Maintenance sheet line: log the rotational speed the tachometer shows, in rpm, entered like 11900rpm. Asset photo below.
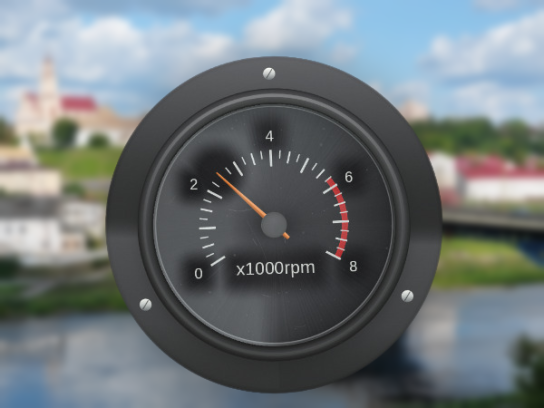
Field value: 2500rpm
